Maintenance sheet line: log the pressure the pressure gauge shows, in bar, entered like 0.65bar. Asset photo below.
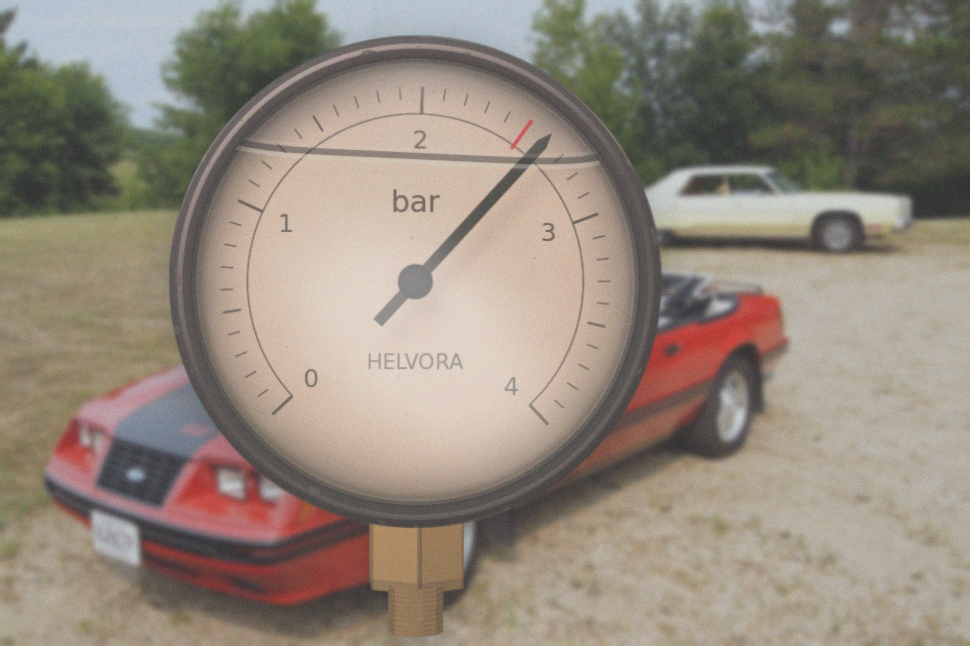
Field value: 2.6bar
